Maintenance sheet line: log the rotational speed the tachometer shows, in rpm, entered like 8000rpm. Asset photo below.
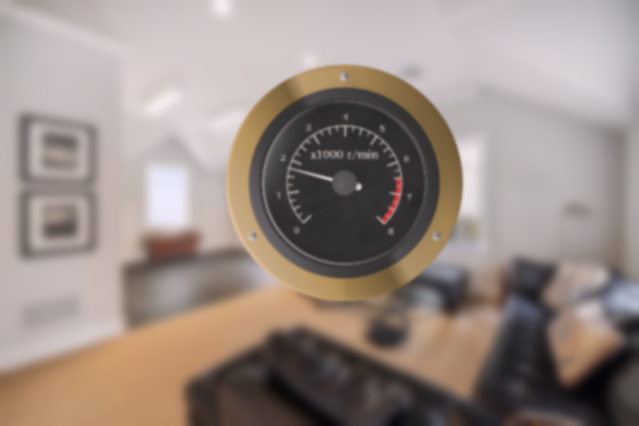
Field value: 1750rpm
